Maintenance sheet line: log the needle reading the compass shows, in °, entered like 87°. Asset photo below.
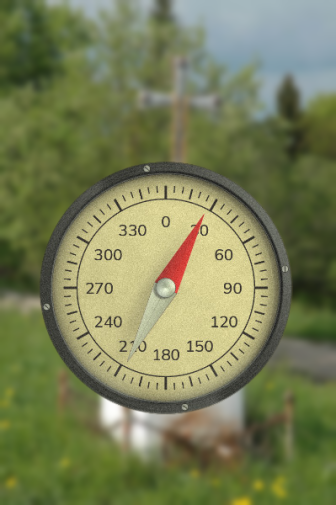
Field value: 27.5°
